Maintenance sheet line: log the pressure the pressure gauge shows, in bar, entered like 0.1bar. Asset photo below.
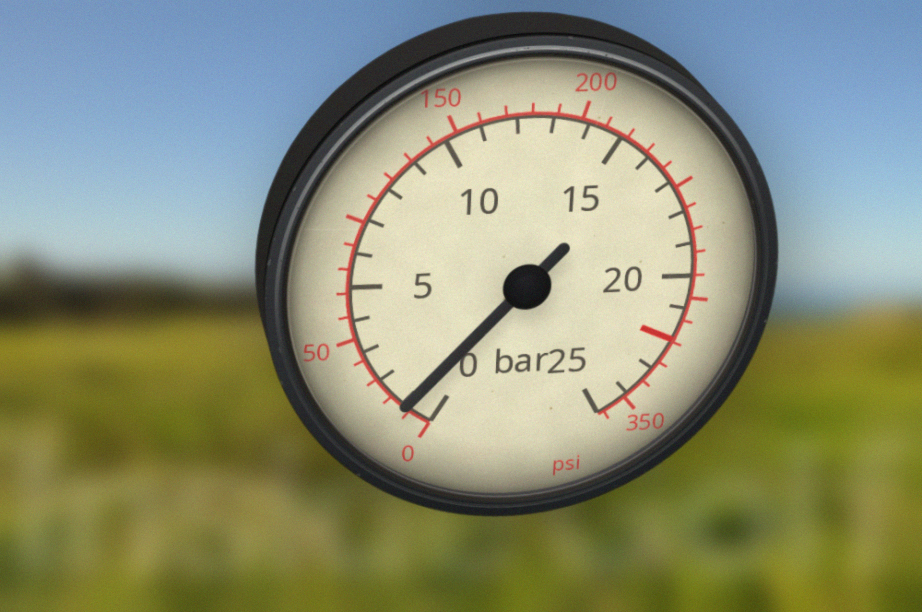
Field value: 1bar
